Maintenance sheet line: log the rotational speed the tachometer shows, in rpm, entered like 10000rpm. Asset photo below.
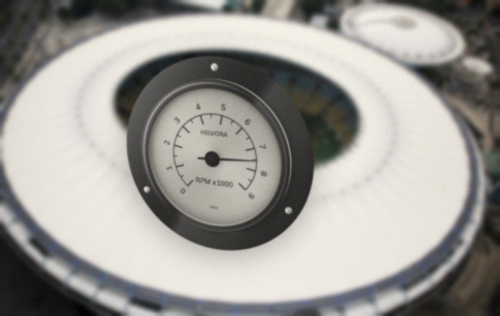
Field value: 7500rpm
